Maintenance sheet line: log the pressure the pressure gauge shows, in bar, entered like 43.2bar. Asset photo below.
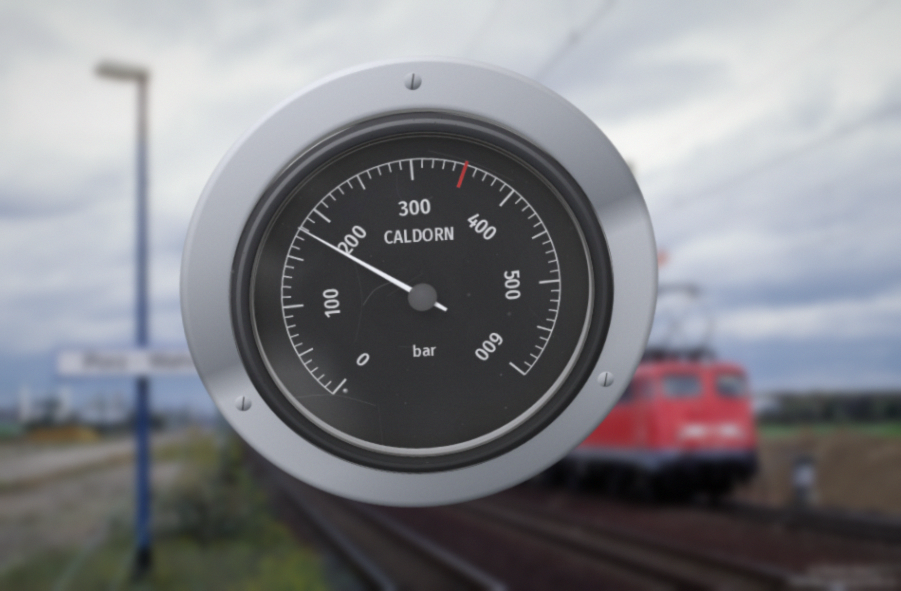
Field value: 180bar
